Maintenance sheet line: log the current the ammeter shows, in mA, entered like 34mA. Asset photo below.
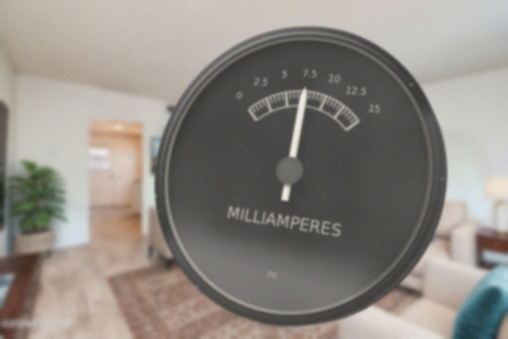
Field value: 7.5mA
